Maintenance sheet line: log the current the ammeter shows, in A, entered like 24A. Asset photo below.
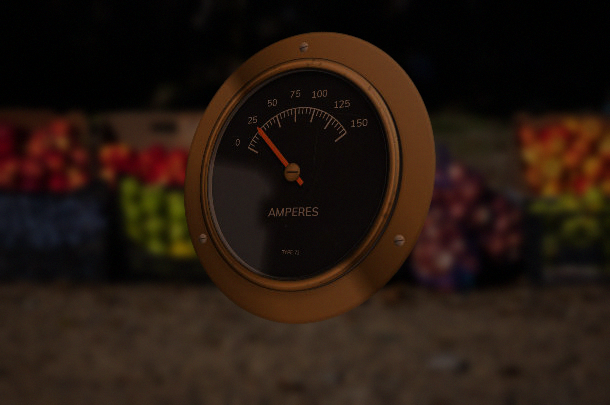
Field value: 25A
